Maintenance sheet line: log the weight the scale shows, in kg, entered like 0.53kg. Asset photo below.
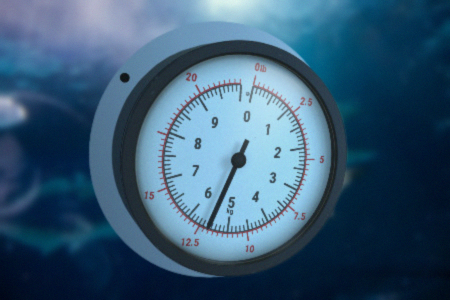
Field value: 5.5kg
